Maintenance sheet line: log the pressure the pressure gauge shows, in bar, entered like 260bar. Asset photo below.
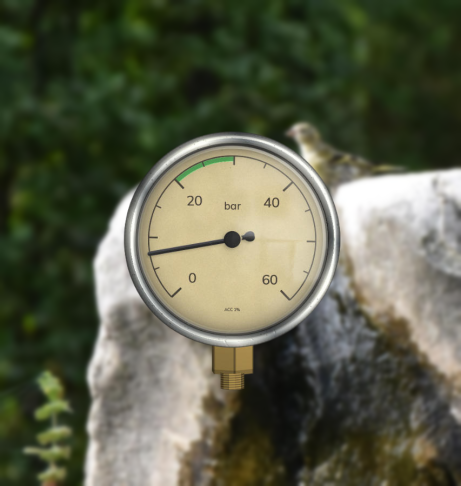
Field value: 7.5bar
